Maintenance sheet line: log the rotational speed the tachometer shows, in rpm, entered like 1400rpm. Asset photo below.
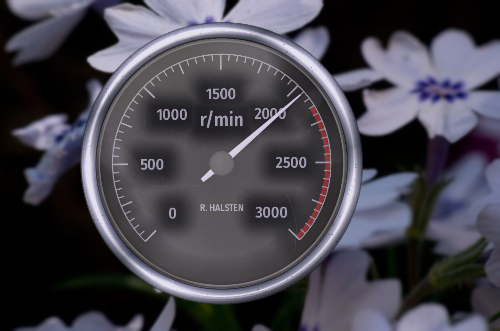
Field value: 2050rpm
